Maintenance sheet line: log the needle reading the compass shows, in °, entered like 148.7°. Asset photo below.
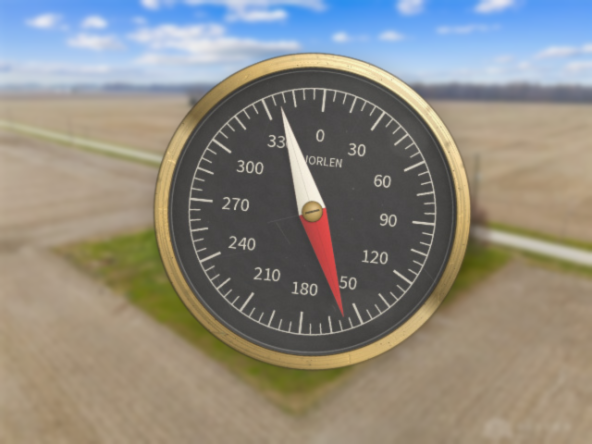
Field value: 157.5°
